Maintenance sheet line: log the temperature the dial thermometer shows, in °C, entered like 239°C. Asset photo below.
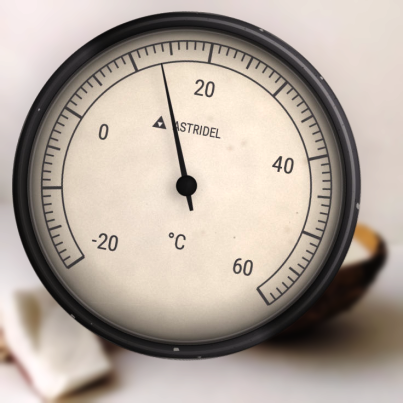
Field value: 13.5°C
